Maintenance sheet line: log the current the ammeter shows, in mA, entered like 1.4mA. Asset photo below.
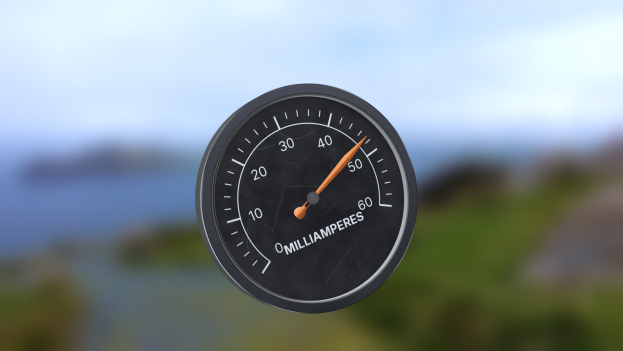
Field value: 47mA
